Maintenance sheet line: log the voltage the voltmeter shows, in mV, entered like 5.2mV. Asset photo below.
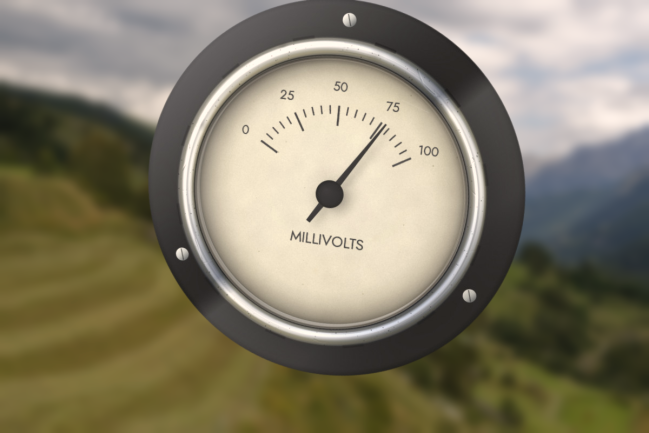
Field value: 77.5mV
